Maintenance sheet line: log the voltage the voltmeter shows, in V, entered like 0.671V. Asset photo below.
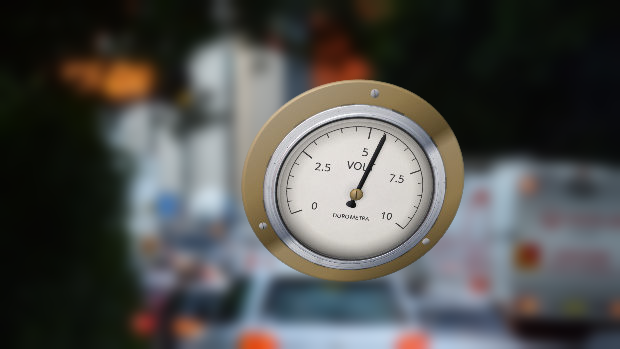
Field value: 5.5V
